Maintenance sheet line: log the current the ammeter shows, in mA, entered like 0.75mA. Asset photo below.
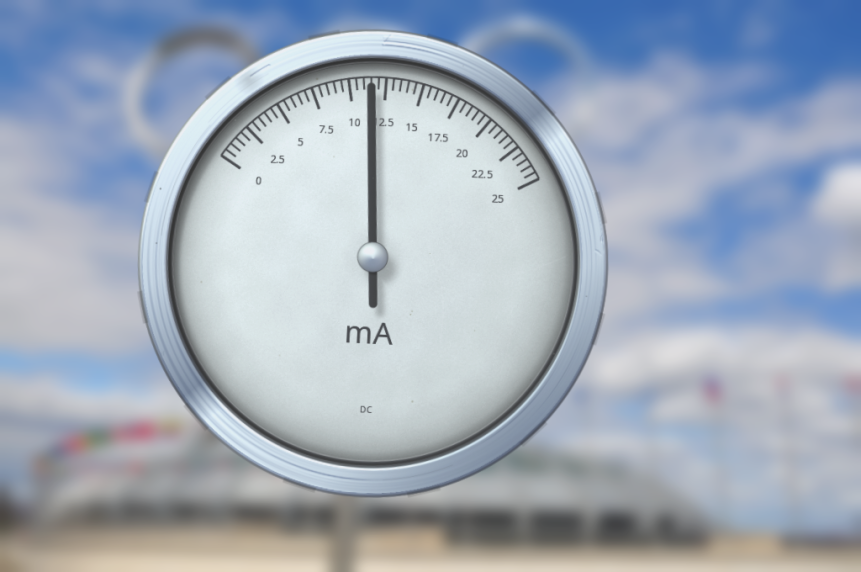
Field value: 11.5mA
